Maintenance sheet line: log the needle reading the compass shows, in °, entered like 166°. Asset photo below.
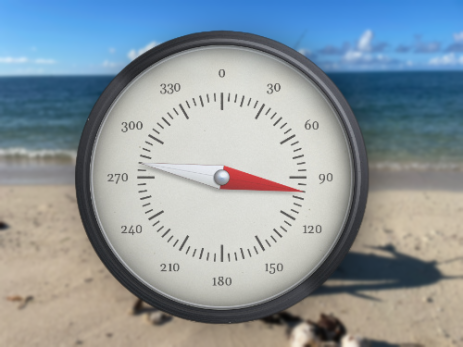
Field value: 100°
